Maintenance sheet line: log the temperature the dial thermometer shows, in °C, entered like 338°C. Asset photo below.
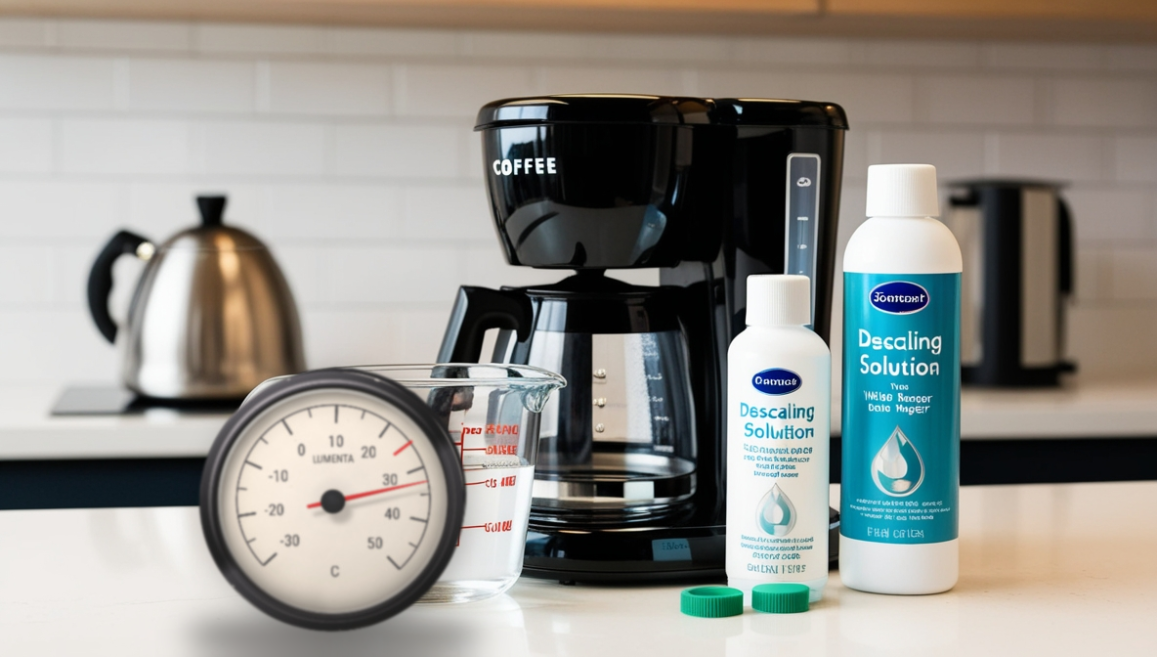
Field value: 32.5°C
